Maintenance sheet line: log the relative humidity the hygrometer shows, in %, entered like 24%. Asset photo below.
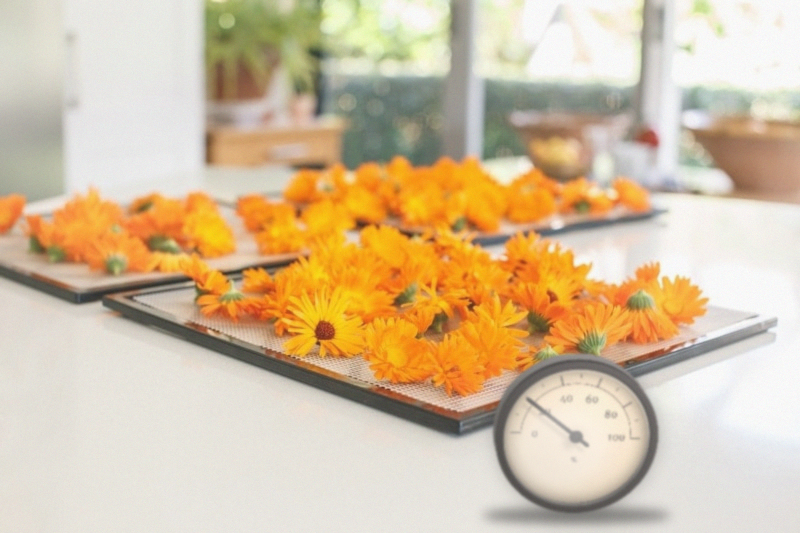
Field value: 20%
